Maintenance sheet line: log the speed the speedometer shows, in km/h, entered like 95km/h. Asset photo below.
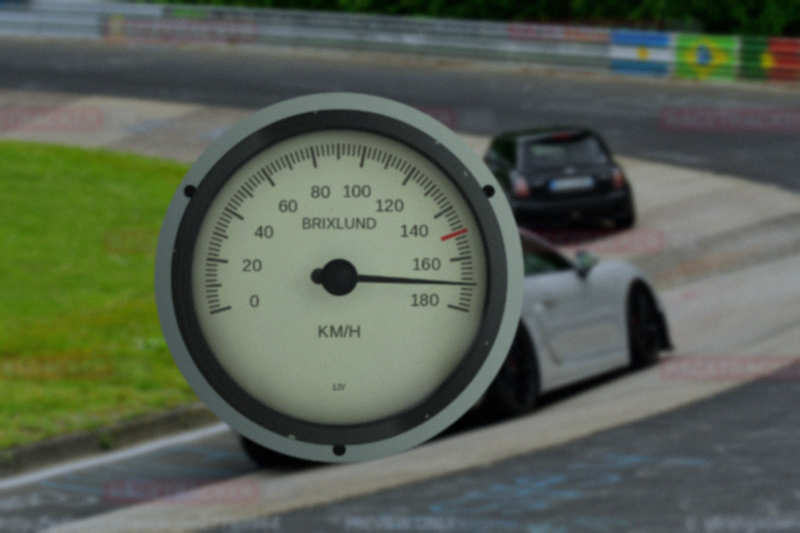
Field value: 170km/h
